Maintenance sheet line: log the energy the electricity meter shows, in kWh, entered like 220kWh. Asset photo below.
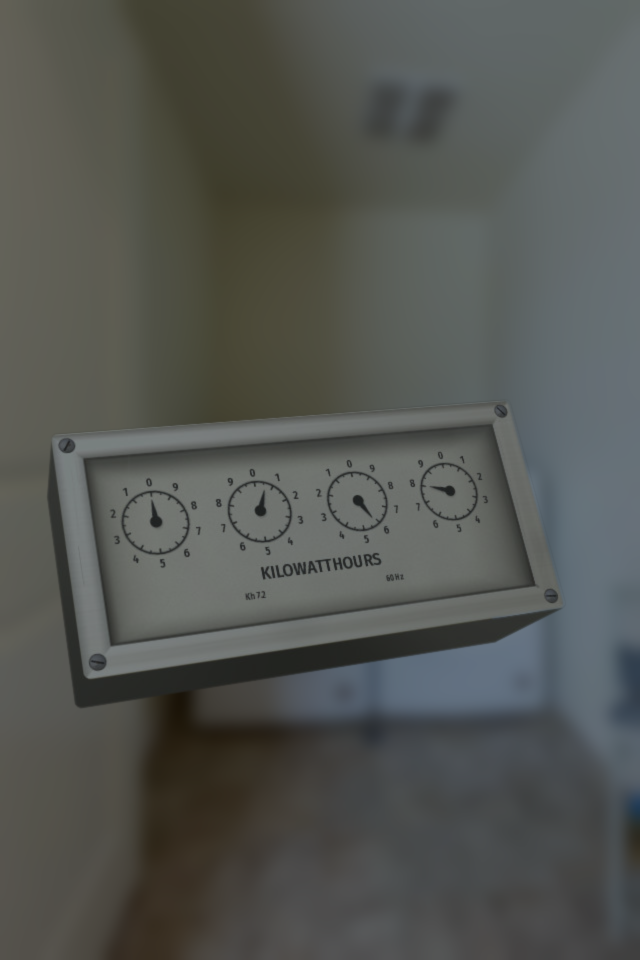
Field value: 58kWh
